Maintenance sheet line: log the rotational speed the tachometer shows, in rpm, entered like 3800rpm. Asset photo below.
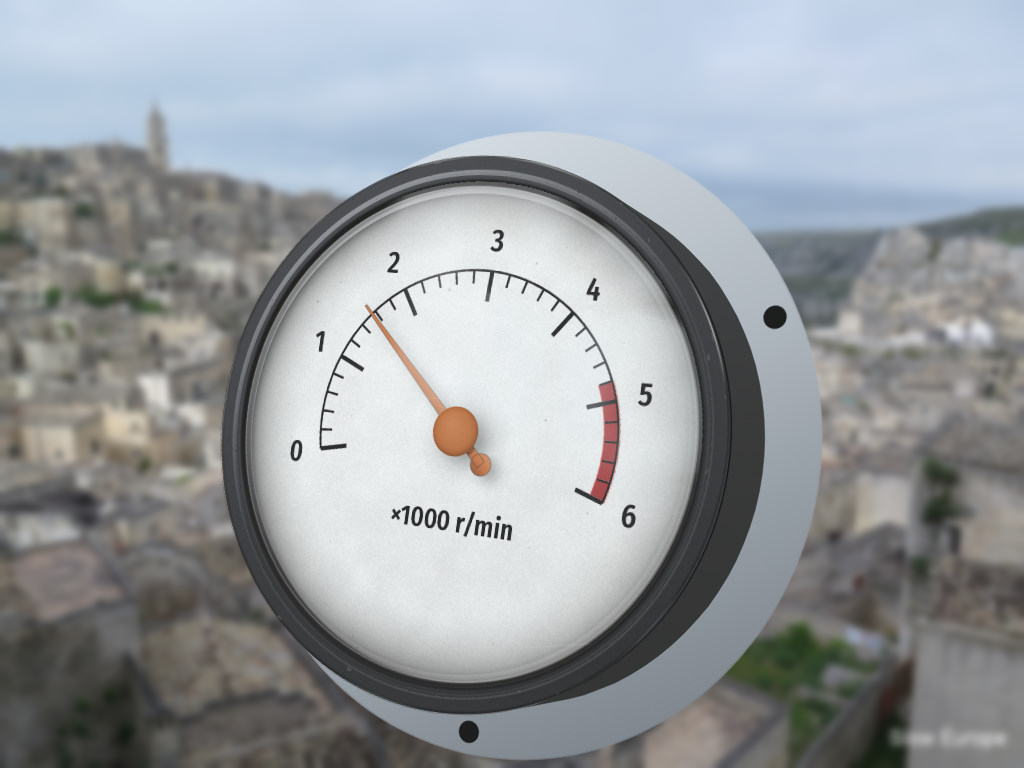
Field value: 1600rpm
